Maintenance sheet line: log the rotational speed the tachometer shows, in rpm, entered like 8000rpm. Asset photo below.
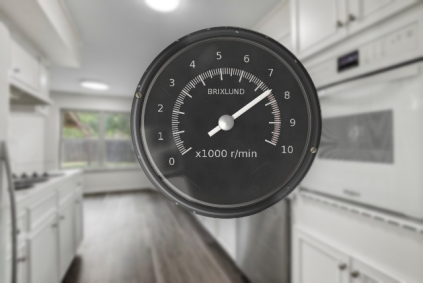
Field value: 7500rpm
